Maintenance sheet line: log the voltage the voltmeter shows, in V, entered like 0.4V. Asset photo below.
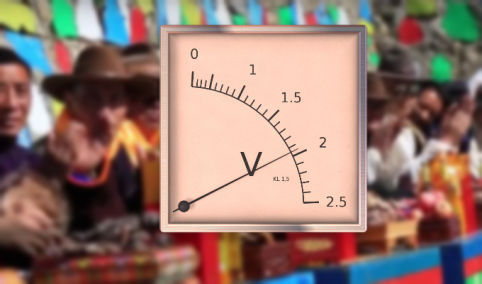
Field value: 1.95V
